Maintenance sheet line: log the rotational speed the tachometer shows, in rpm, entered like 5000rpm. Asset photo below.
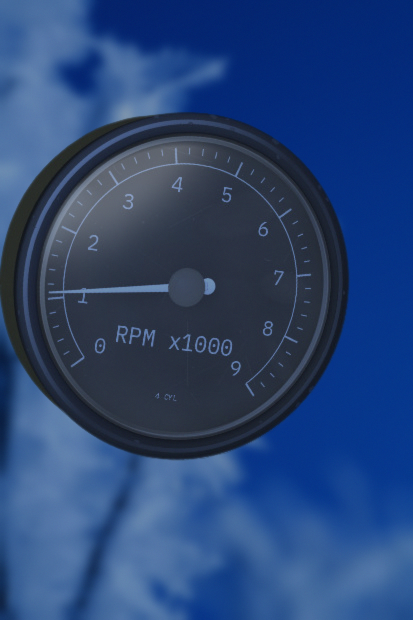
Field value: 1100rpm
